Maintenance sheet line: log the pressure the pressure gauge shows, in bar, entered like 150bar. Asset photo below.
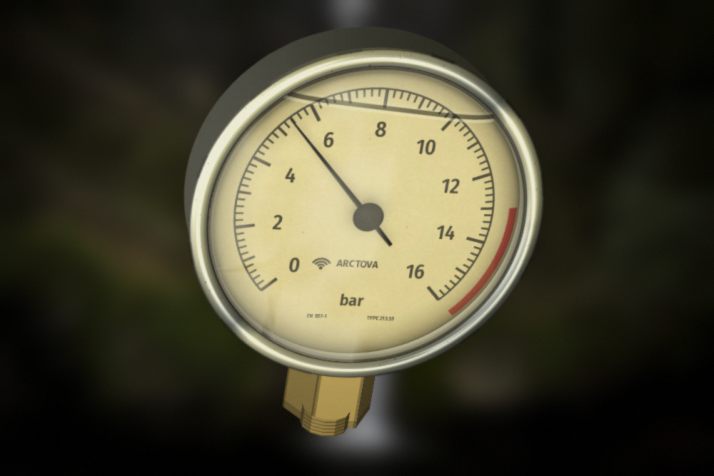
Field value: 5.4bar
